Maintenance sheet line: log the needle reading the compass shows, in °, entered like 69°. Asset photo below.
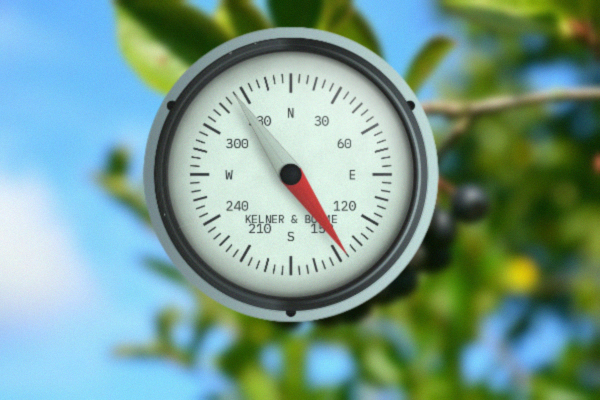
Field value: 145°
